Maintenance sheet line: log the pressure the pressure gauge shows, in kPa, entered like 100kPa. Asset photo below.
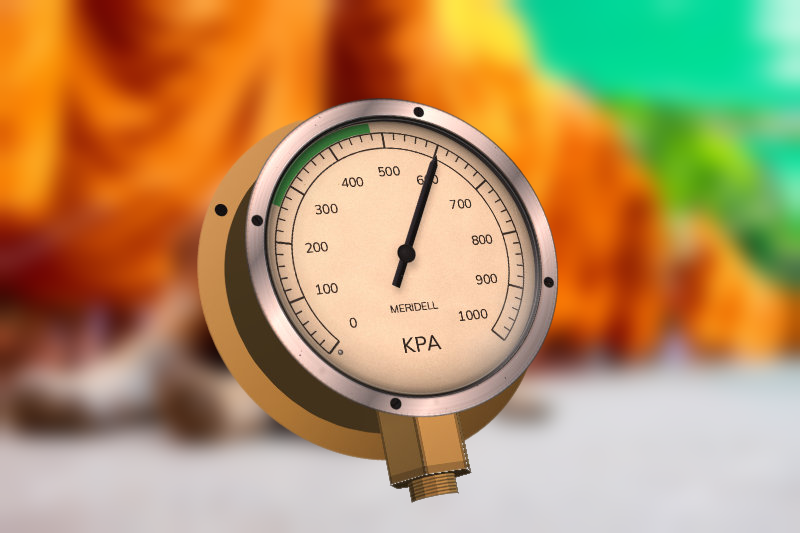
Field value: 600kPa
